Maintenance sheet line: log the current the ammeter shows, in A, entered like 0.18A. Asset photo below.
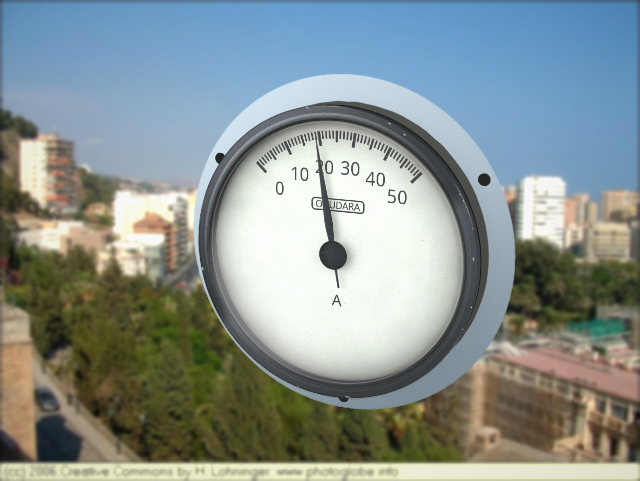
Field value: 20A
